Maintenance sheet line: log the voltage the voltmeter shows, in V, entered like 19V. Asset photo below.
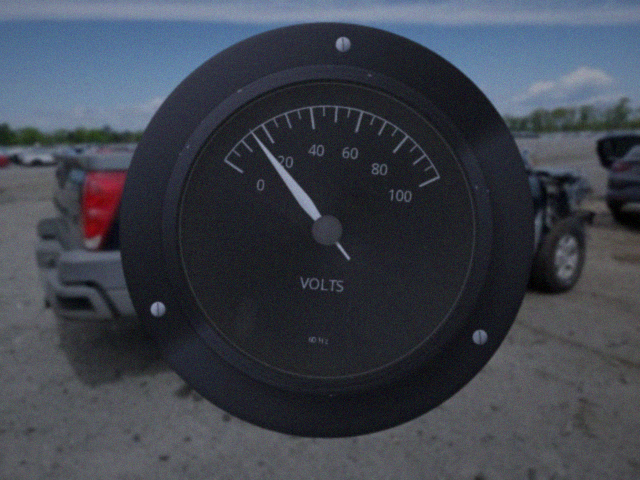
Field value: 15V
